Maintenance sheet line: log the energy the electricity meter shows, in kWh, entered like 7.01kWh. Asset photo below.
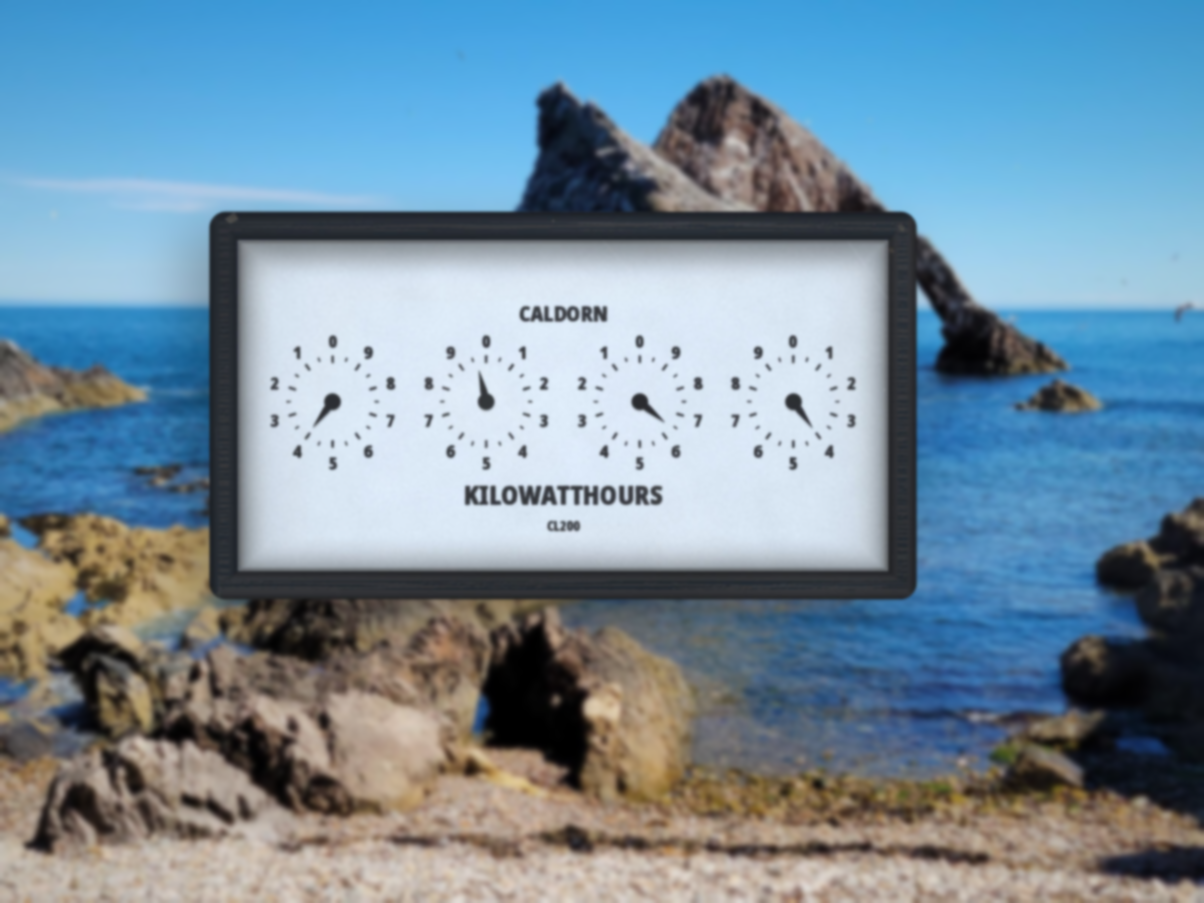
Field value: 3964kWh
